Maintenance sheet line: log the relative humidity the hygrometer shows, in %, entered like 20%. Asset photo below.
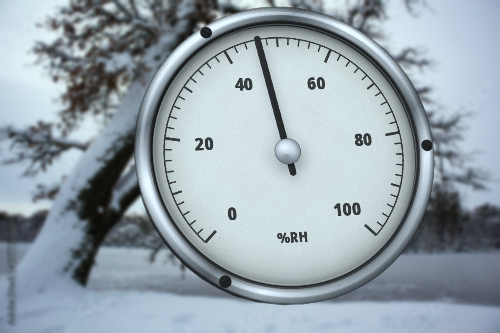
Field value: 46%
